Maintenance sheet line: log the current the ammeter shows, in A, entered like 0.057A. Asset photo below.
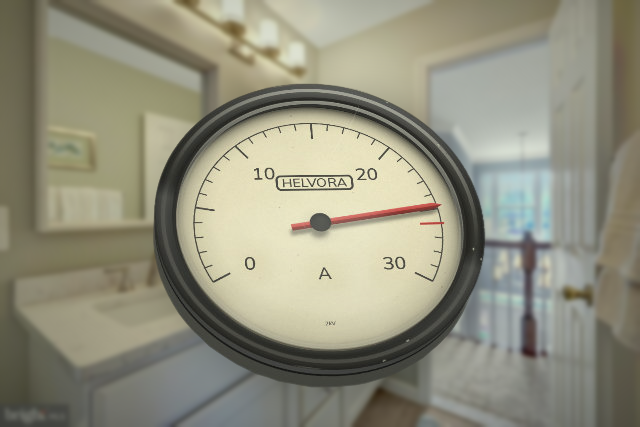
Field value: 25A
